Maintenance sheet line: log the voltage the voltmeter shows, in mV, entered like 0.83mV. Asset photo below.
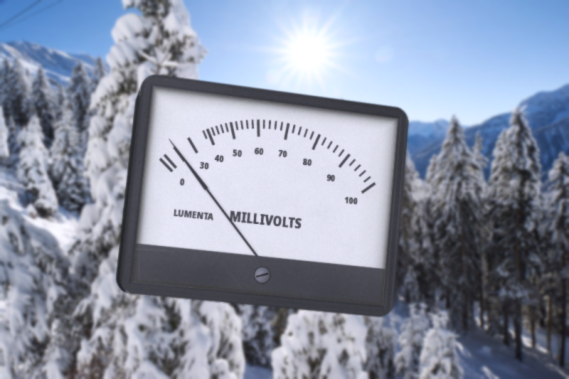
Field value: 20mV
